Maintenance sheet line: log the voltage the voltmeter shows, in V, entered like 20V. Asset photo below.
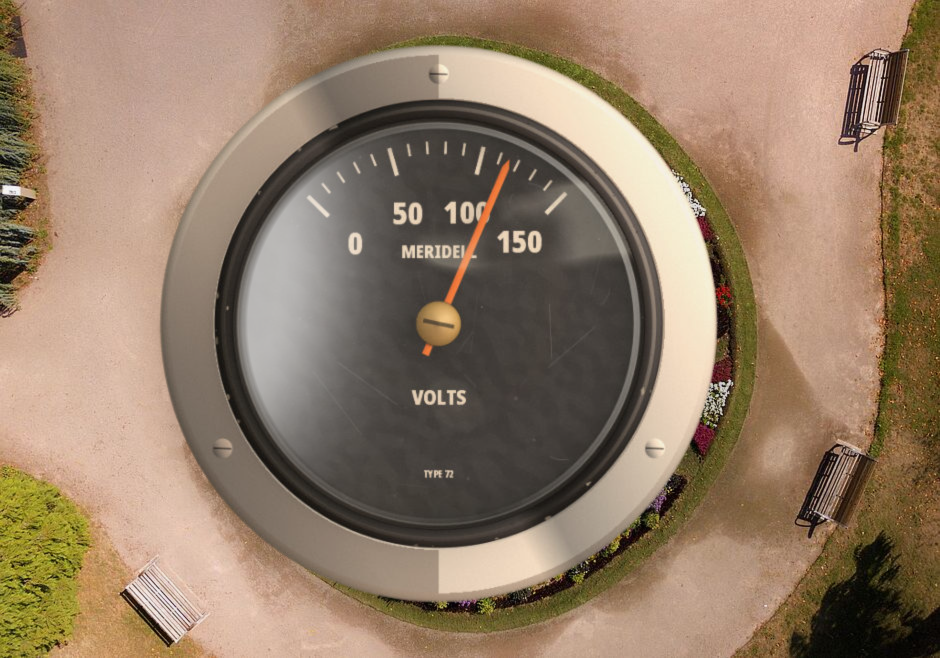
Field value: 115V
